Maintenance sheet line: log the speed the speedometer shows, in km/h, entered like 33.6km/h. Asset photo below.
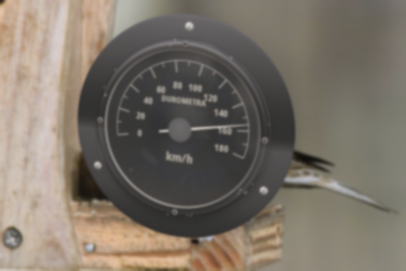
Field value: 155km/h
